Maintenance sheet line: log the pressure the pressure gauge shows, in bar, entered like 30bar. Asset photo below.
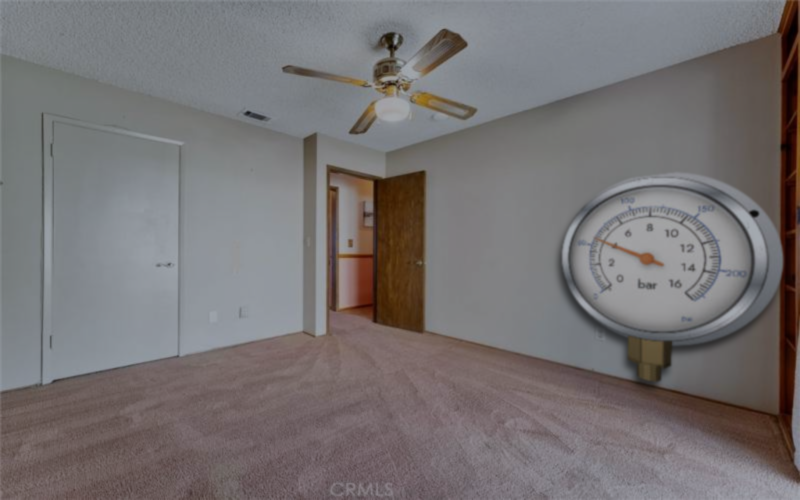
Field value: 4bar
